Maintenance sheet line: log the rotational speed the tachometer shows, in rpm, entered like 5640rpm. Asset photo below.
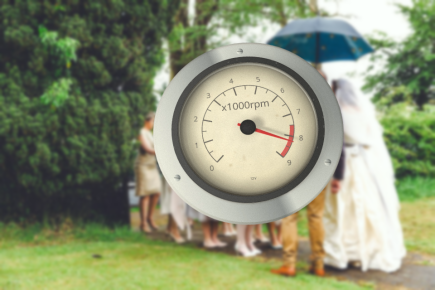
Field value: 8250rpm
